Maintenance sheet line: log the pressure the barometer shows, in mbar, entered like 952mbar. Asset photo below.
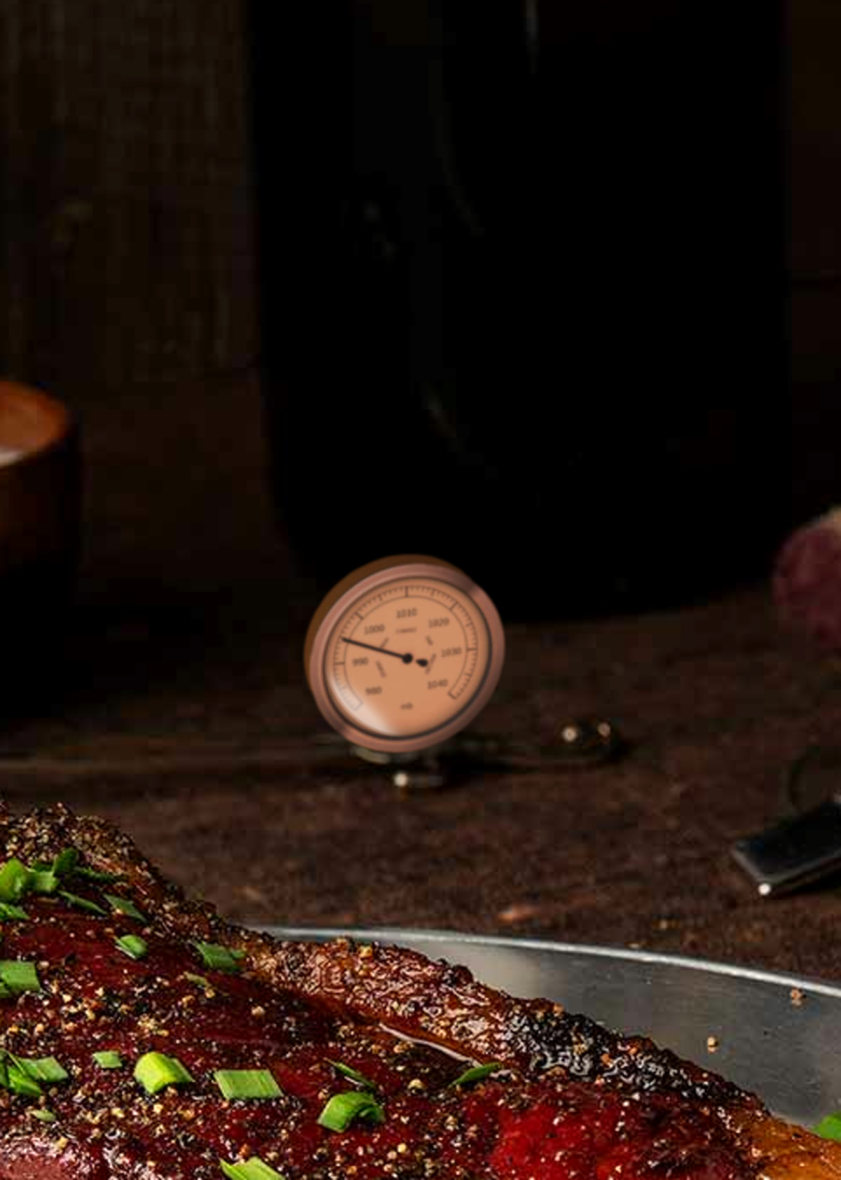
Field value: 995mbar
